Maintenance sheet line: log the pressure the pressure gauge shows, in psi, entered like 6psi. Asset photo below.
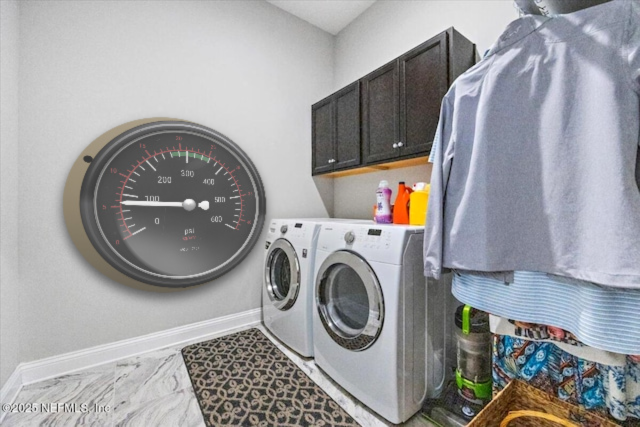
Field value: 80psi
